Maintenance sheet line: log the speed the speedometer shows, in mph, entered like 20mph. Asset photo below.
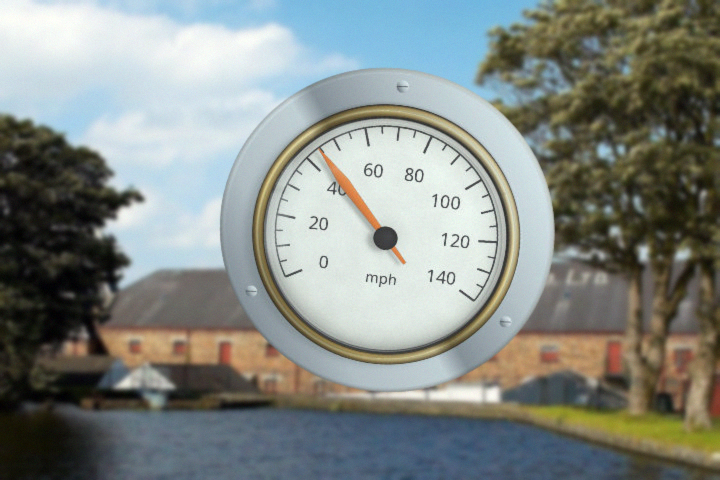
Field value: 45mph
